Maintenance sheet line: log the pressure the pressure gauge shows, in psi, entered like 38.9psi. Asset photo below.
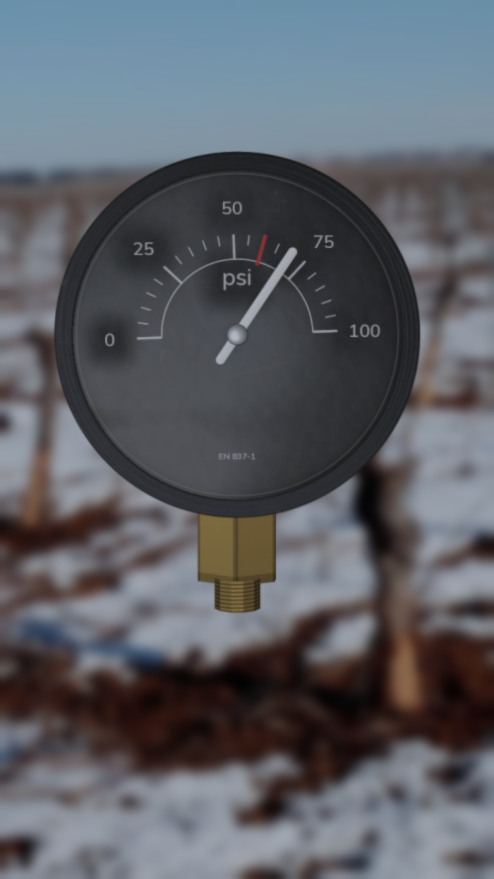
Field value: 70psi
